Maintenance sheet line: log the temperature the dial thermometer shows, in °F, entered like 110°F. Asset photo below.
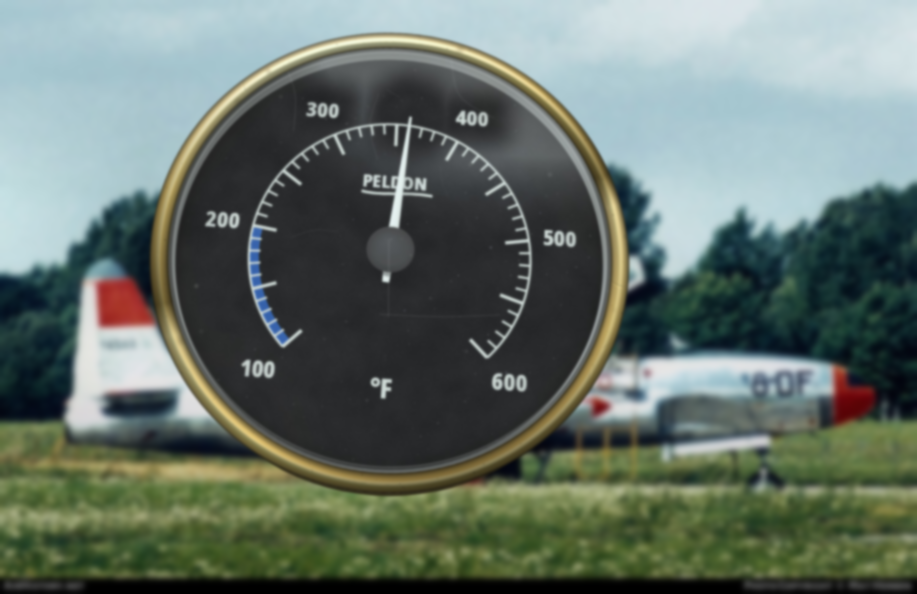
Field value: 360°F
